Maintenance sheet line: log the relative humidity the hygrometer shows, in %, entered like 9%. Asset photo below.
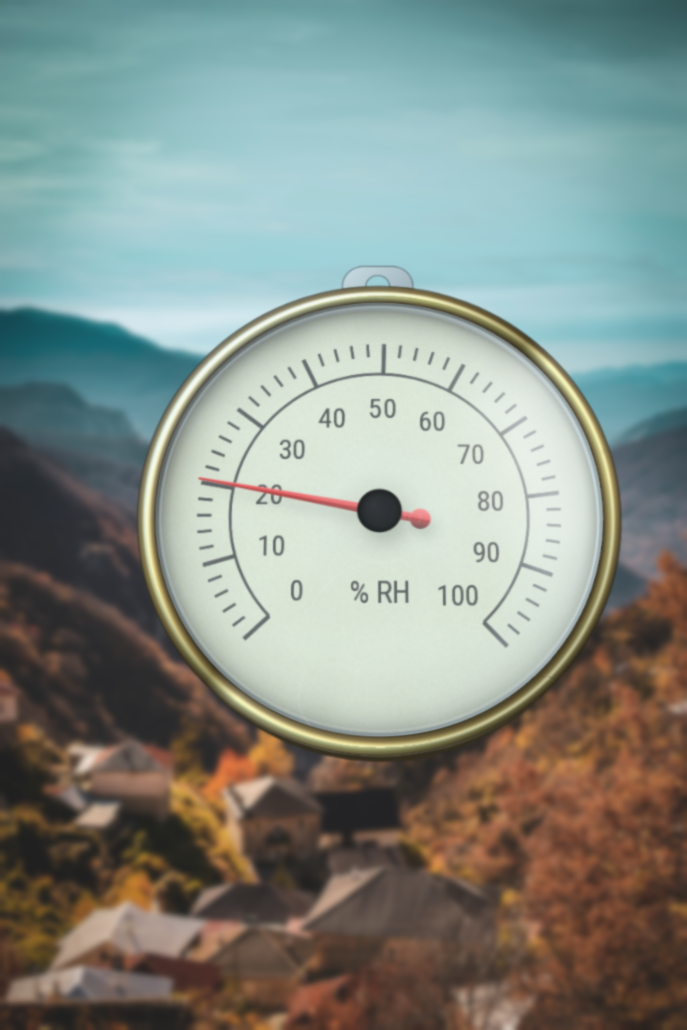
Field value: 20%
